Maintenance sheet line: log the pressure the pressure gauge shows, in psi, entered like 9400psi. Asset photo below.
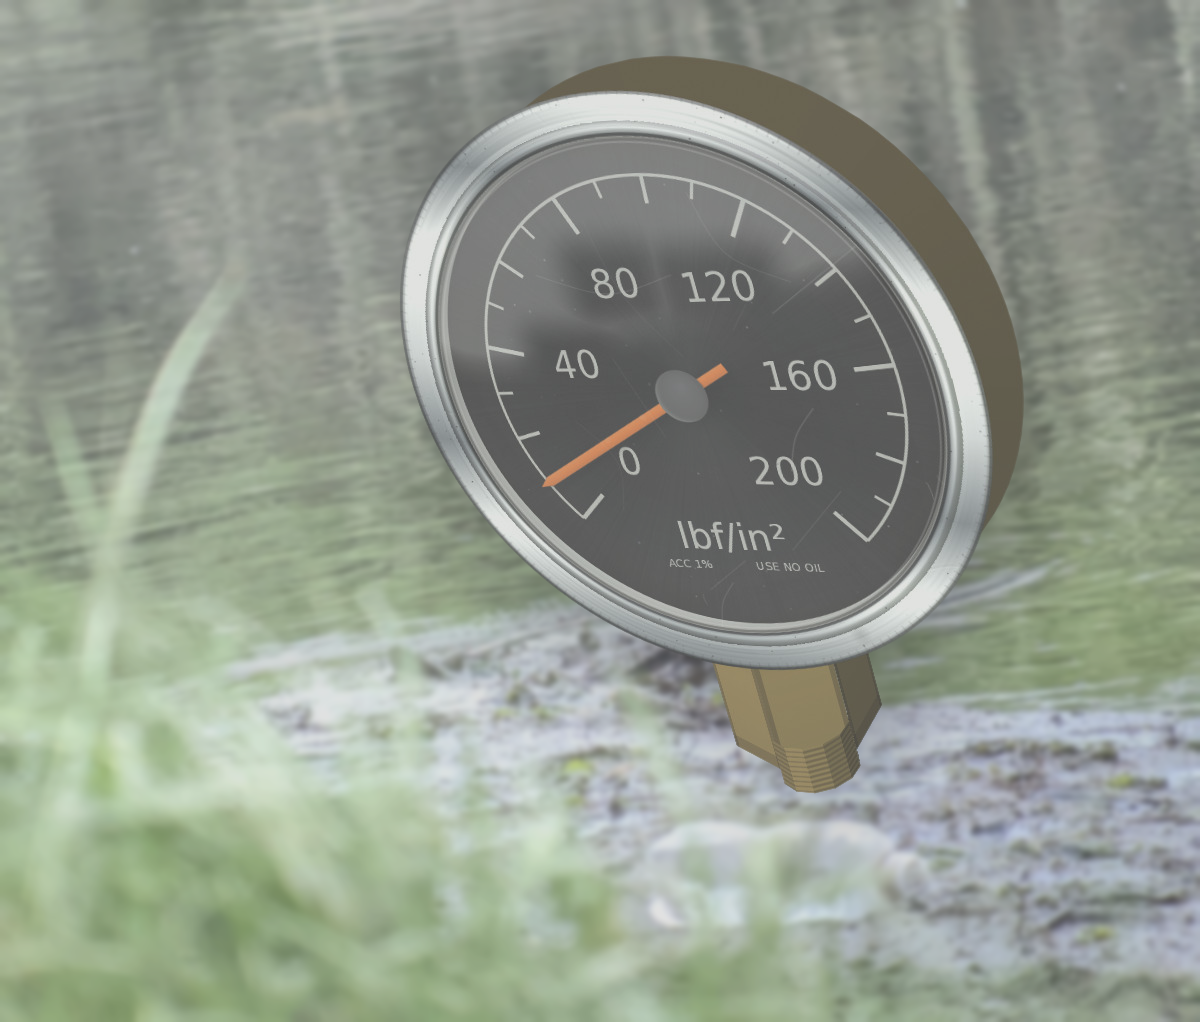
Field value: 10psi
